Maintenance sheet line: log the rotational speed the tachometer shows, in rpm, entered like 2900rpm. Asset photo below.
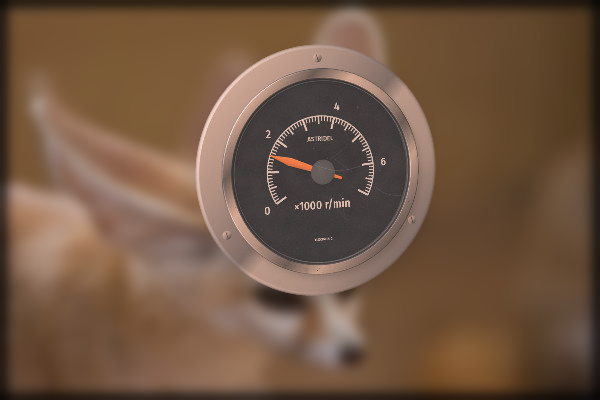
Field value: 1500rpm
